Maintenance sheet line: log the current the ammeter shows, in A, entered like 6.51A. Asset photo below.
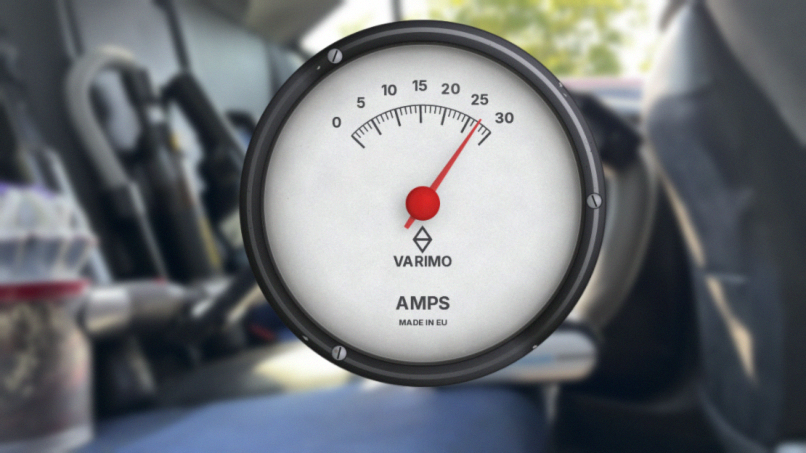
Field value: 27A
